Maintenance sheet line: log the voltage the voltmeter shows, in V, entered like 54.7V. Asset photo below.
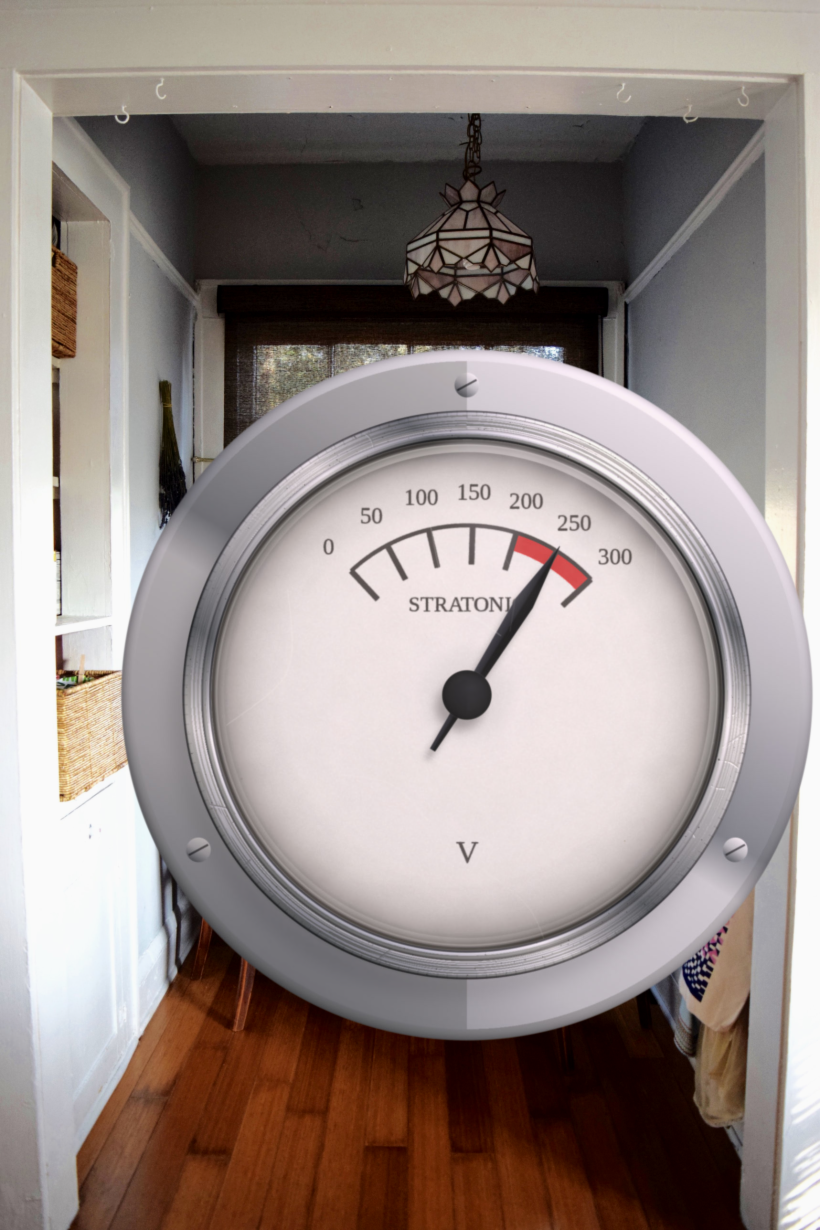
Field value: 250V
